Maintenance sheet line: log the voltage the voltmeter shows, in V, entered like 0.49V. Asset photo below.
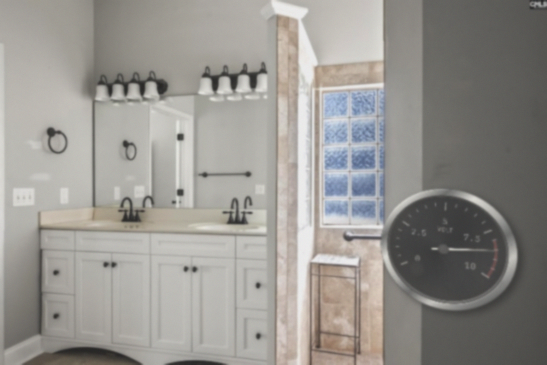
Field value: 8.5V
